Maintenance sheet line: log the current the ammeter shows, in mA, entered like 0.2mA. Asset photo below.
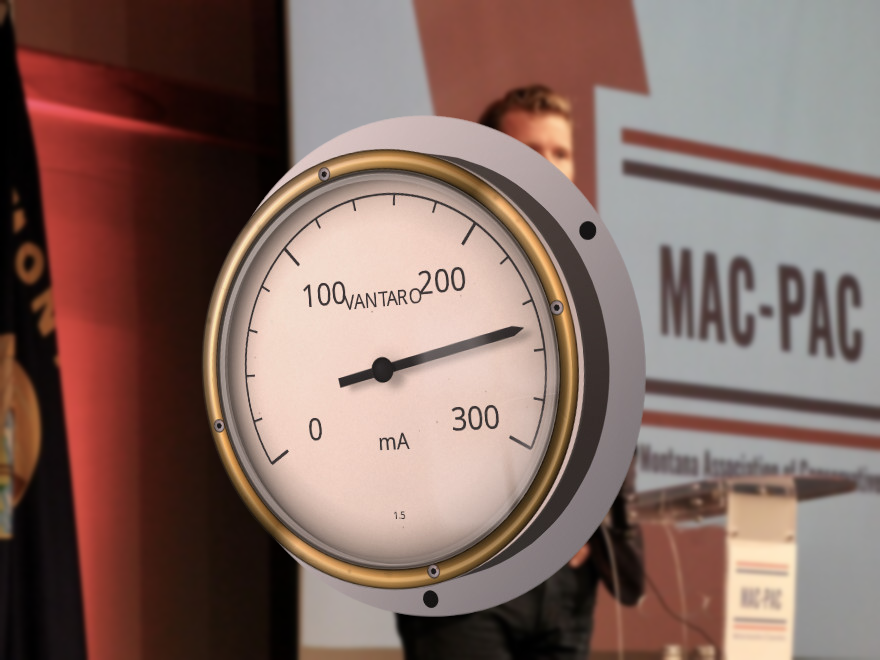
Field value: 250mA
